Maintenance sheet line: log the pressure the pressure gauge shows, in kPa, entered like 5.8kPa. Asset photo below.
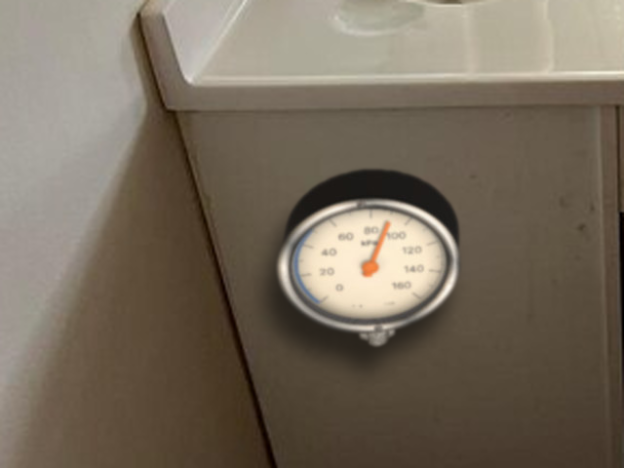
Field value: 90kPa
